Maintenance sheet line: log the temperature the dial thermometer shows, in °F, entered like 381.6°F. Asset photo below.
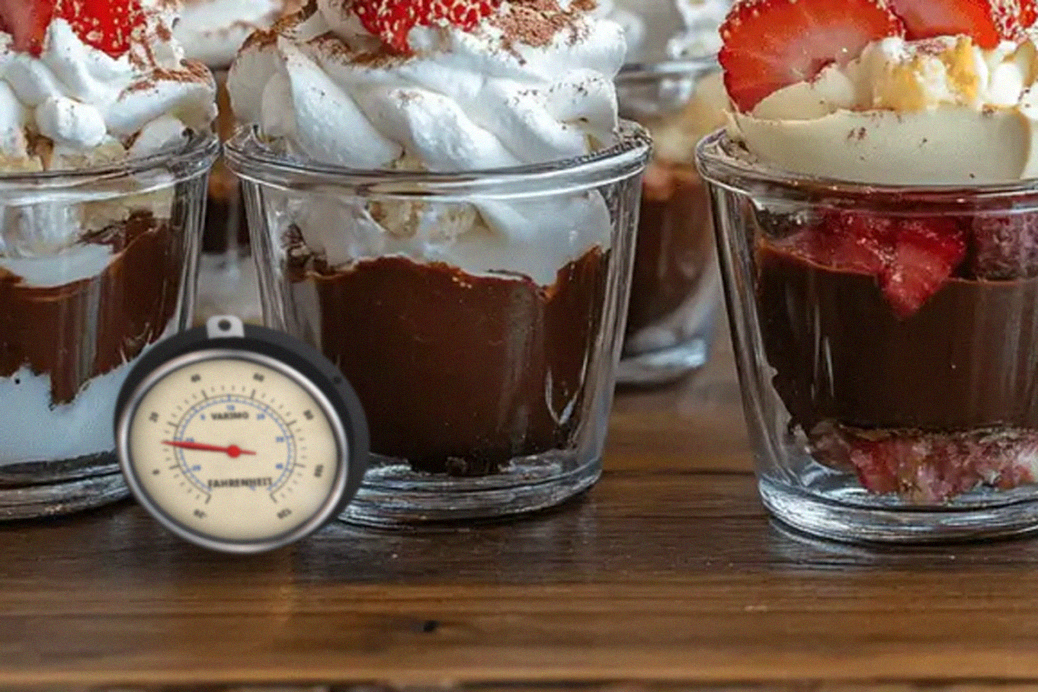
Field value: 12°F
